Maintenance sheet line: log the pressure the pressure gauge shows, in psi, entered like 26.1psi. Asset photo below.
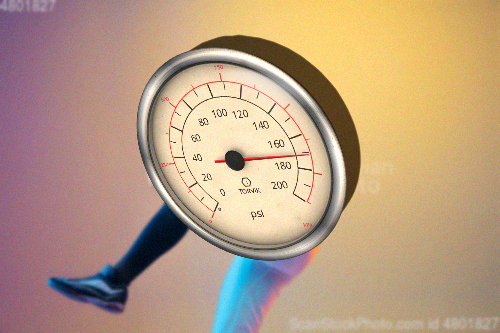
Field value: 170psi
